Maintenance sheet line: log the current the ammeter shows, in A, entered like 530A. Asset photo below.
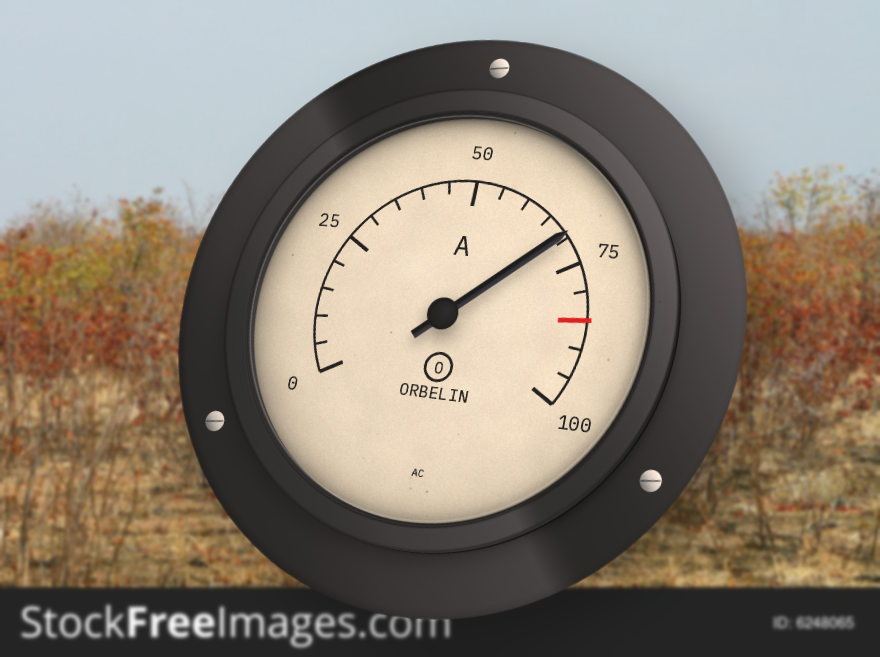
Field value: 70A
